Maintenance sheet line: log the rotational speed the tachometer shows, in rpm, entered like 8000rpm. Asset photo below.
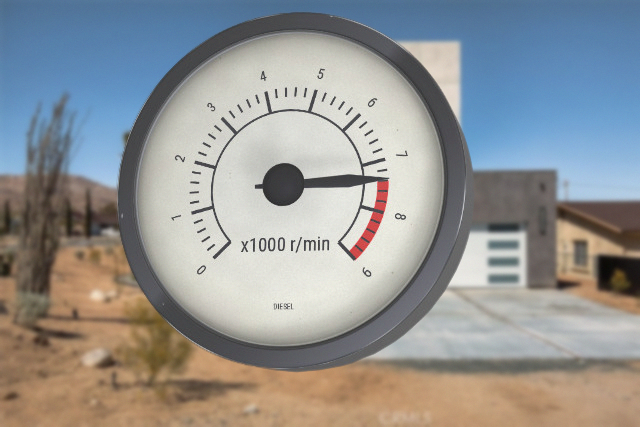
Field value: 7400rpm
